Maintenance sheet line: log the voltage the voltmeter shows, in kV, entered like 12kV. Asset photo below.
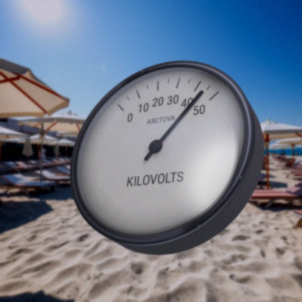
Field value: 45kV
